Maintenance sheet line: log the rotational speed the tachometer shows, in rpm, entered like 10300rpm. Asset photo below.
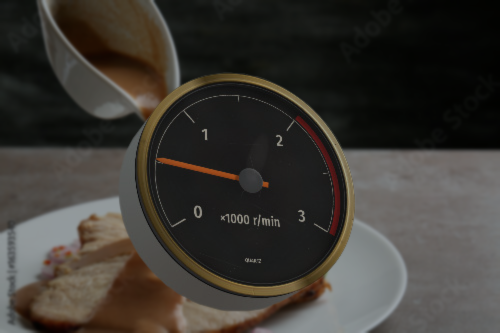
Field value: 500rpm
